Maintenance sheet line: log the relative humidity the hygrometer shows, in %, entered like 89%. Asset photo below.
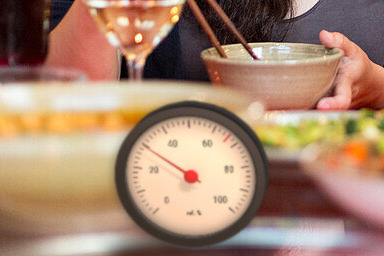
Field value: 30%
